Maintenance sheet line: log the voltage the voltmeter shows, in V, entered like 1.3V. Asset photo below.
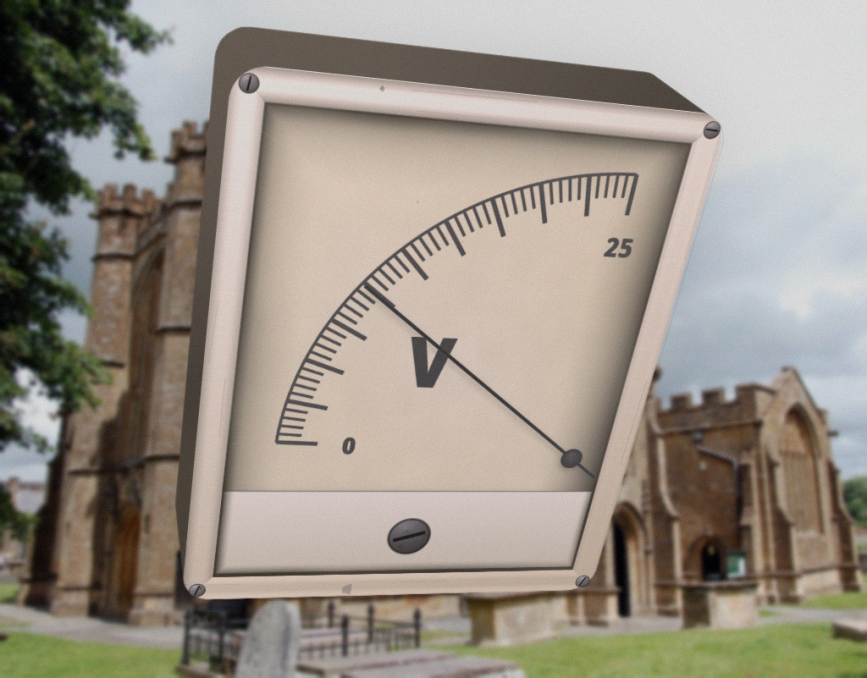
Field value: 10V
